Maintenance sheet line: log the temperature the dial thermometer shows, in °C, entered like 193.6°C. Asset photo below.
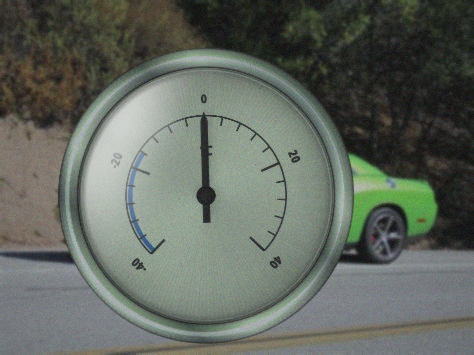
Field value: 0°C
